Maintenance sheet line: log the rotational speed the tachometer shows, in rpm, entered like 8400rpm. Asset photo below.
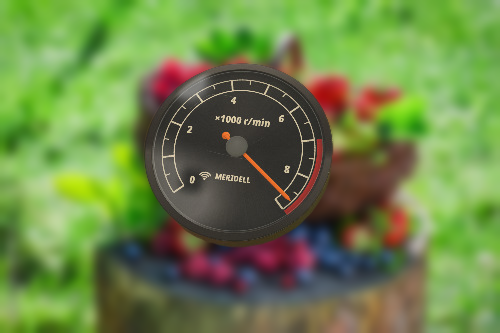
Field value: 8750rpm
